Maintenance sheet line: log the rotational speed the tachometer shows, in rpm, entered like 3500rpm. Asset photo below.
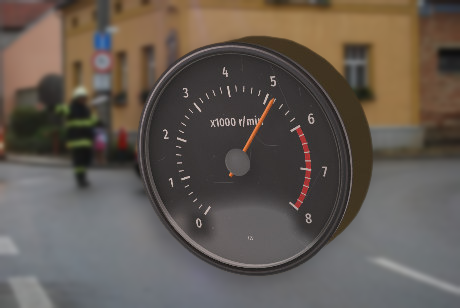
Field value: 5200rpm
